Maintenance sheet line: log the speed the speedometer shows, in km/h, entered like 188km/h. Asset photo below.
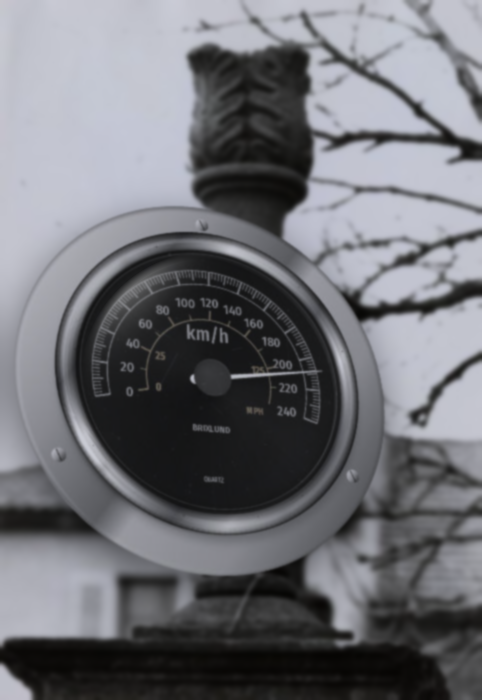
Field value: 210km/h
